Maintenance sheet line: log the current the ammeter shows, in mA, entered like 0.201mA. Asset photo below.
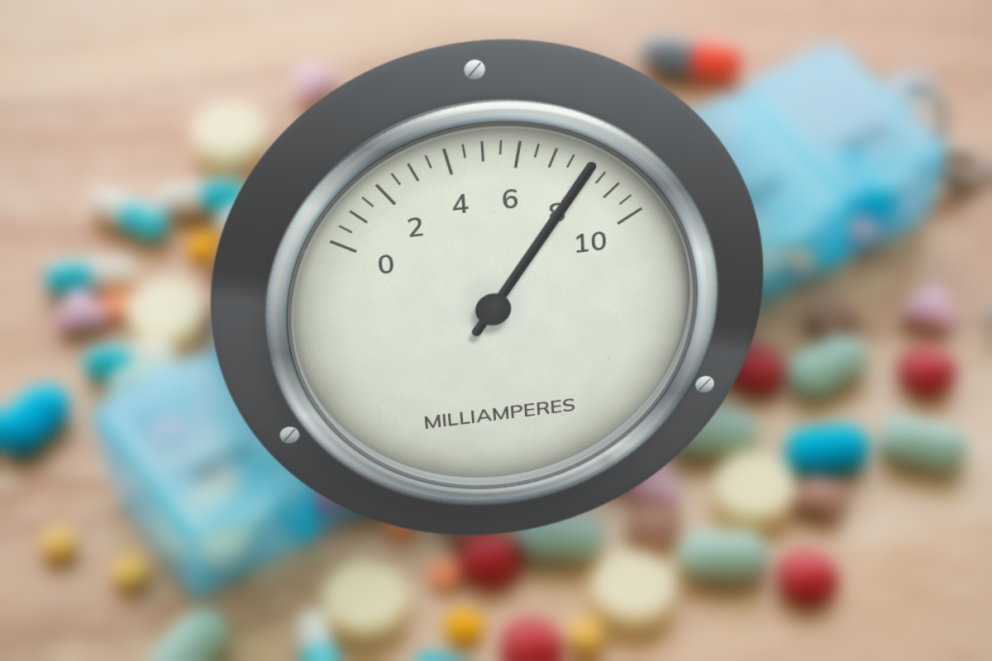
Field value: 8mA
